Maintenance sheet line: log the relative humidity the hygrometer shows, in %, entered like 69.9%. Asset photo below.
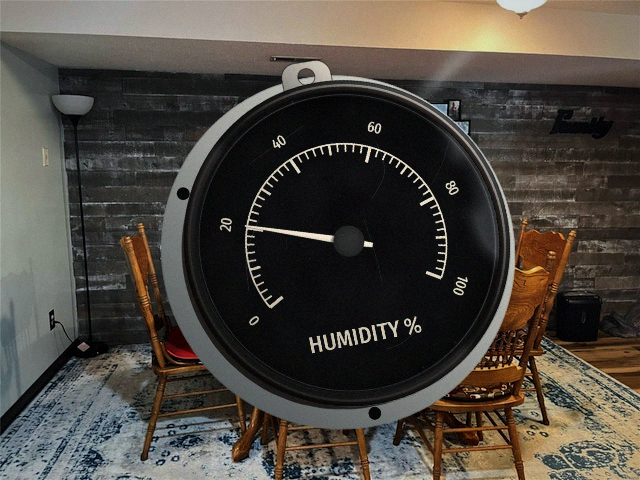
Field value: 20%
